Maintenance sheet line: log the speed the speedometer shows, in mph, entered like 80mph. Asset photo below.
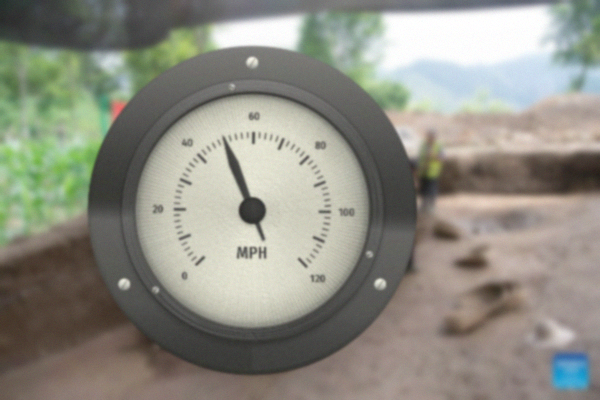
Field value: 50mph
